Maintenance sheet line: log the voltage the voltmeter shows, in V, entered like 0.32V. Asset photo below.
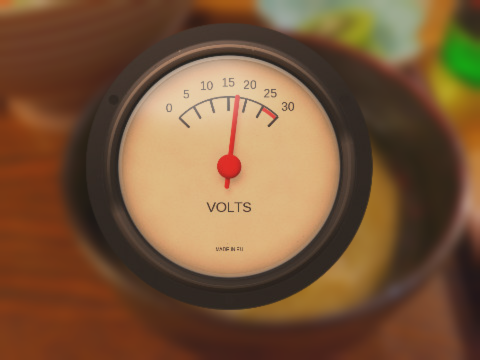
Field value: 17.5V
